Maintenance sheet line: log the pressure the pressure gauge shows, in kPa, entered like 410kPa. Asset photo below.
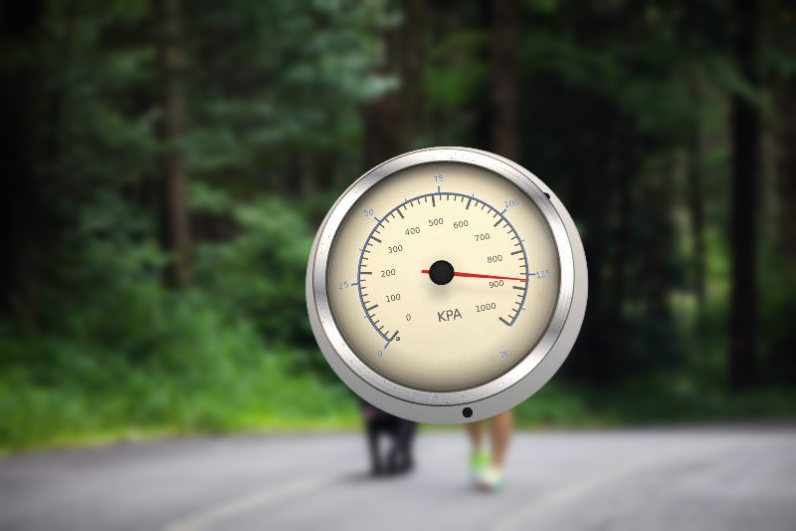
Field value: 880kPa
